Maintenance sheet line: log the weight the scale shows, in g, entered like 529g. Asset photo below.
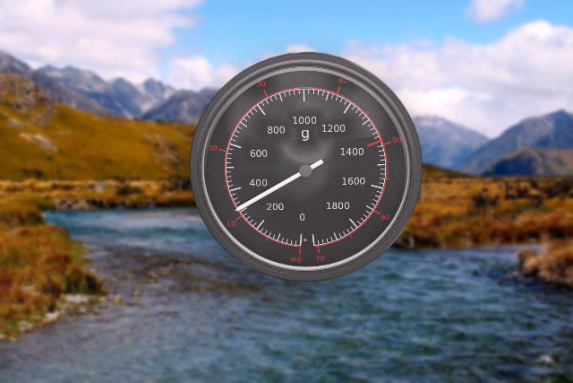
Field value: 320g
